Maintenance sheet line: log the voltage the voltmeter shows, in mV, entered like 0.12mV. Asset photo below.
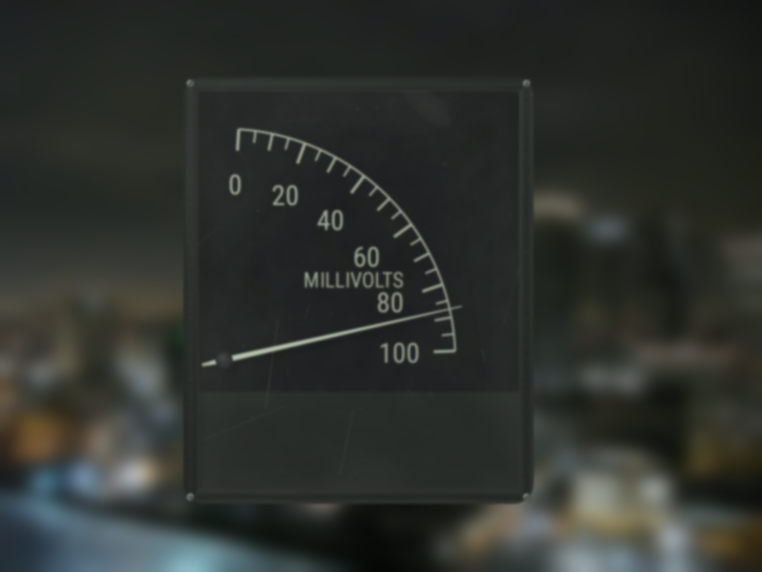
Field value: 87.5mV
